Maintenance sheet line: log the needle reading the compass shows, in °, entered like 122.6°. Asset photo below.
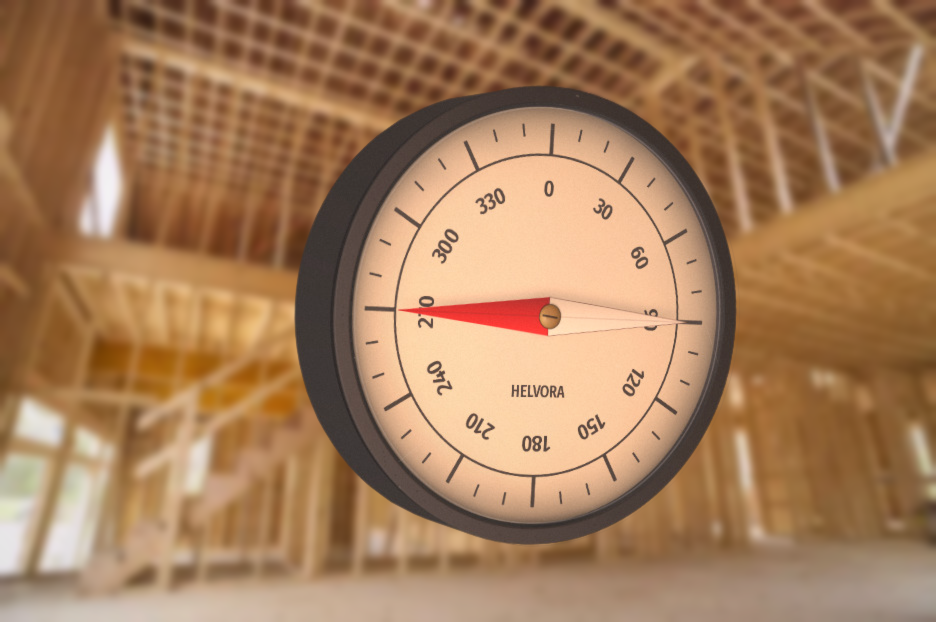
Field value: 270°
